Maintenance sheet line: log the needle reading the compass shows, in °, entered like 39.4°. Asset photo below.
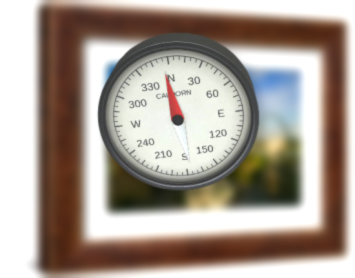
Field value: 355°
